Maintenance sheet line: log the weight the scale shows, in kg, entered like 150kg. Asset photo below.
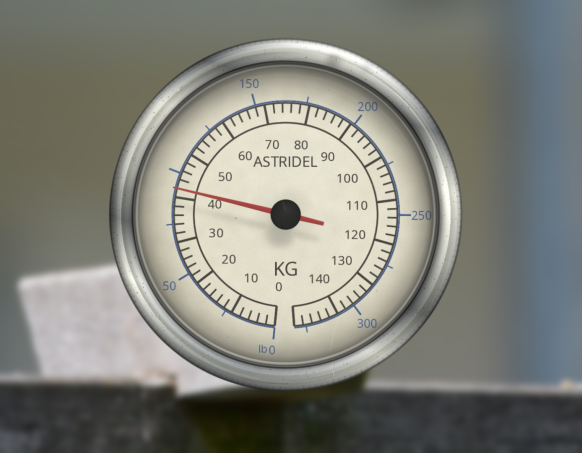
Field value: 42kg
